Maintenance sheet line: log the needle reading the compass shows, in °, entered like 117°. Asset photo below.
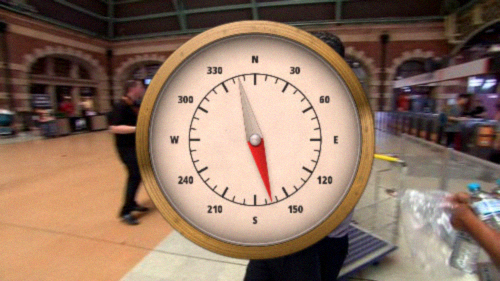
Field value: 165°
